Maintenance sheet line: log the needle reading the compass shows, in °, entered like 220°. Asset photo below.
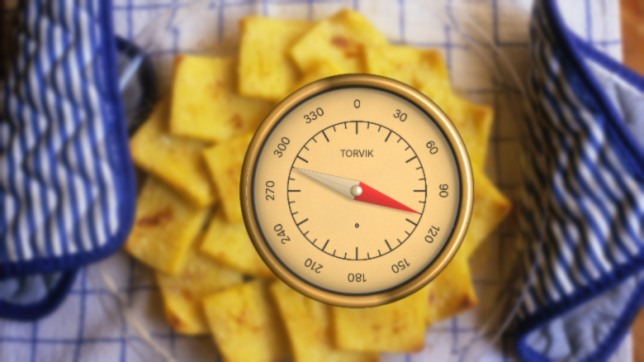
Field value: 110°
